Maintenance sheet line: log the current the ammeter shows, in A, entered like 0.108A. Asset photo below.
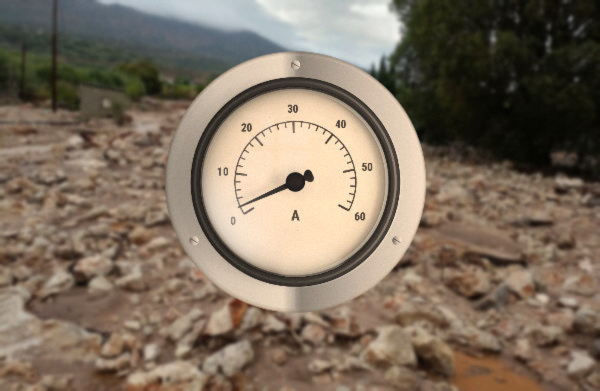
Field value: 2A
